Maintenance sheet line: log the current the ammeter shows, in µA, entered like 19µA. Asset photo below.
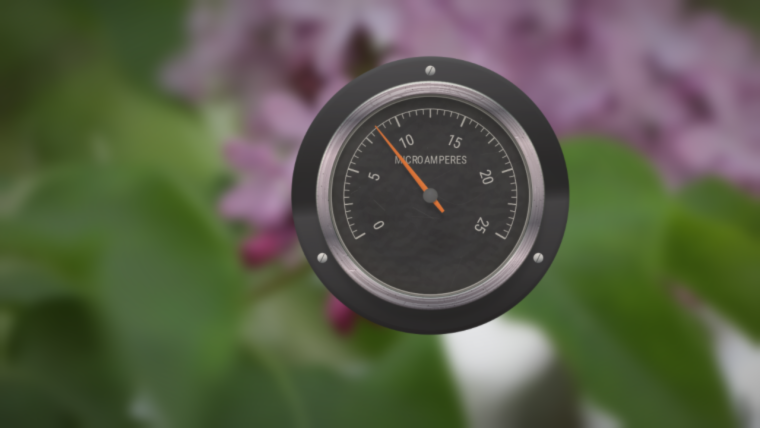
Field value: 8.5µA
